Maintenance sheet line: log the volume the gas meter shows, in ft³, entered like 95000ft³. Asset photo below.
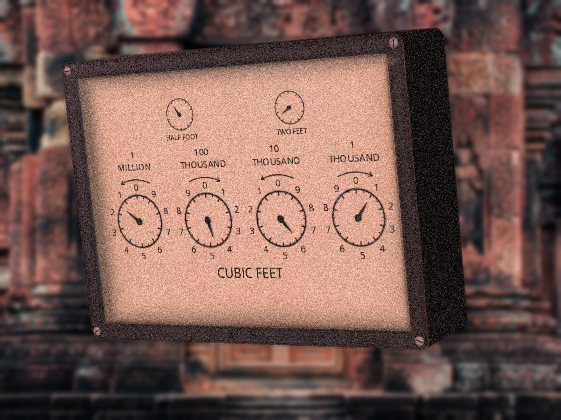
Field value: 146100ft³
